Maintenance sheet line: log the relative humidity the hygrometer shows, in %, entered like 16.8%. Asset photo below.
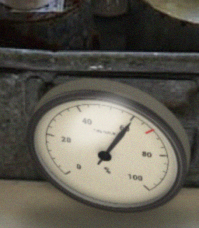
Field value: 60%
